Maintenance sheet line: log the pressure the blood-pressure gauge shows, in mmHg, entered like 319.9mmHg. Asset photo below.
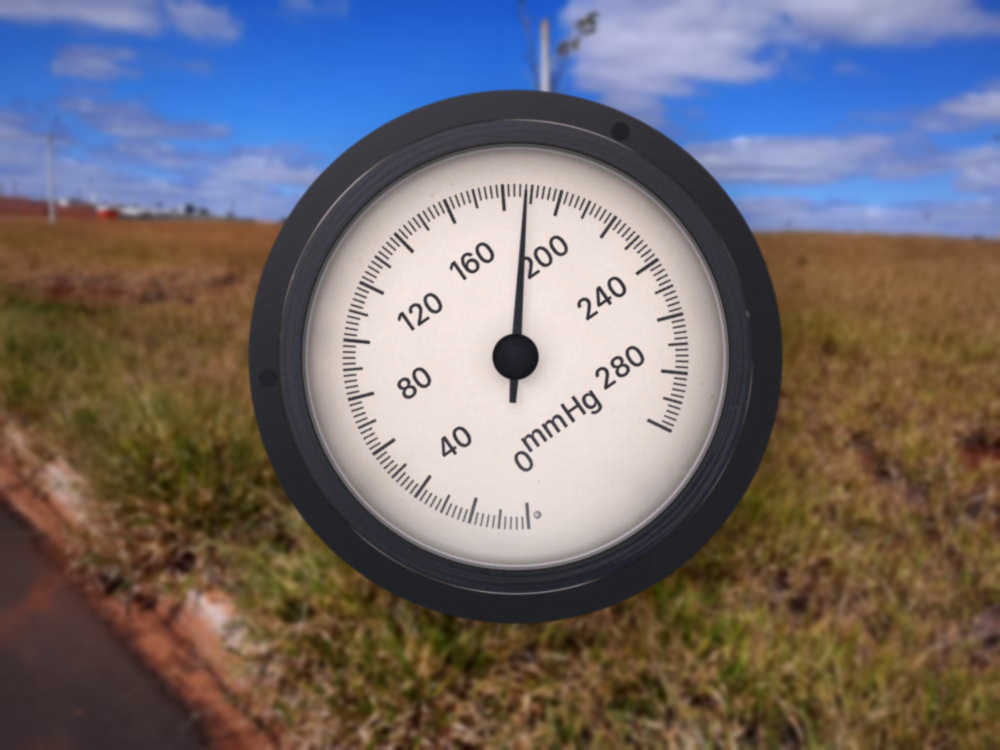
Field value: 188mmHg
